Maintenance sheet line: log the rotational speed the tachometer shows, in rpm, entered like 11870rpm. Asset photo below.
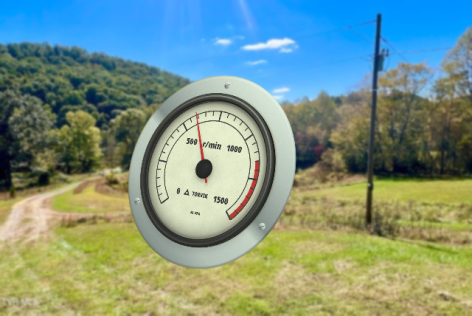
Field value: 600rpm
